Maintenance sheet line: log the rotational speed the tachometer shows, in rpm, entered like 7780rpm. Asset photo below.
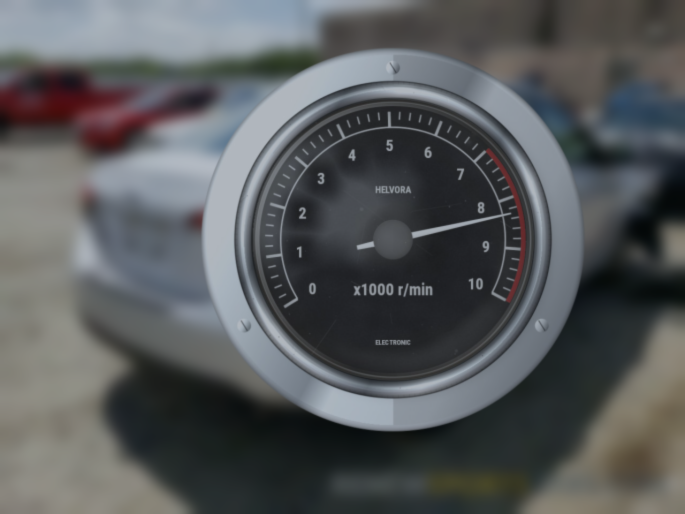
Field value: 8300rpm
